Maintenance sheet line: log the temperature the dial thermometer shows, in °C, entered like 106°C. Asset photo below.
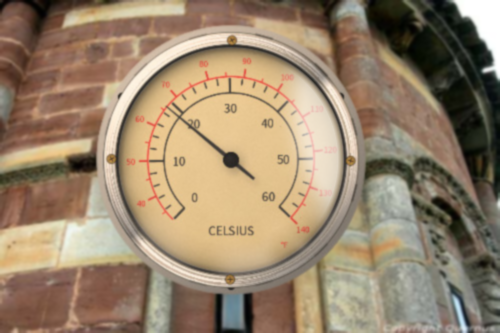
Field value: 19°C
